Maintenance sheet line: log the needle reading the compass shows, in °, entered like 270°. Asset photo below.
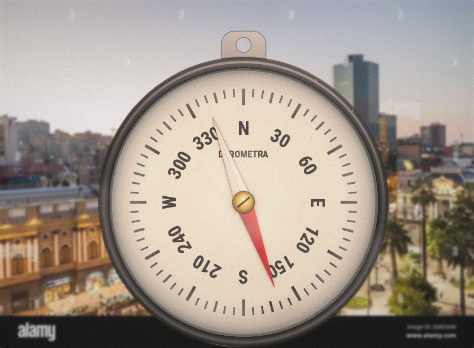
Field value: 160°
